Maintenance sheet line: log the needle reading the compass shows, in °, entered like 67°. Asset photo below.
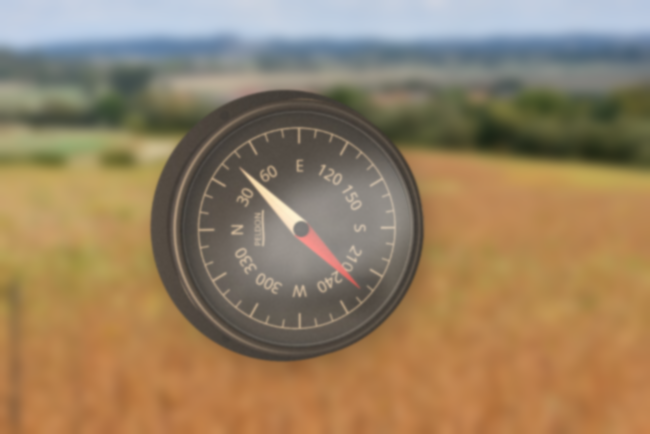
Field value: 225°
